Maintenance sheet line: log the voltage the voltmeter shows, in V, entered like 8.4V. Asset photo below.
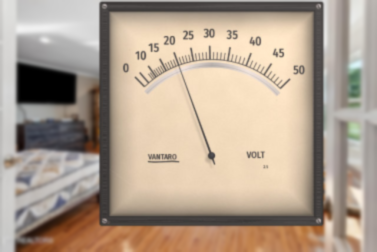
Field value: 20V
